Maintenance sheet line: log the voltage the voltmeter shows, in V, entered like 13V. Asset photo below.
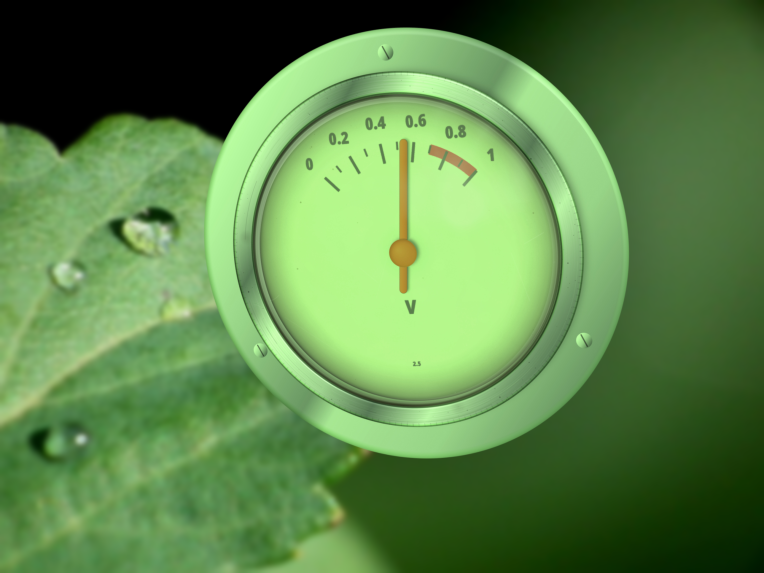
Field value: 0.55V
